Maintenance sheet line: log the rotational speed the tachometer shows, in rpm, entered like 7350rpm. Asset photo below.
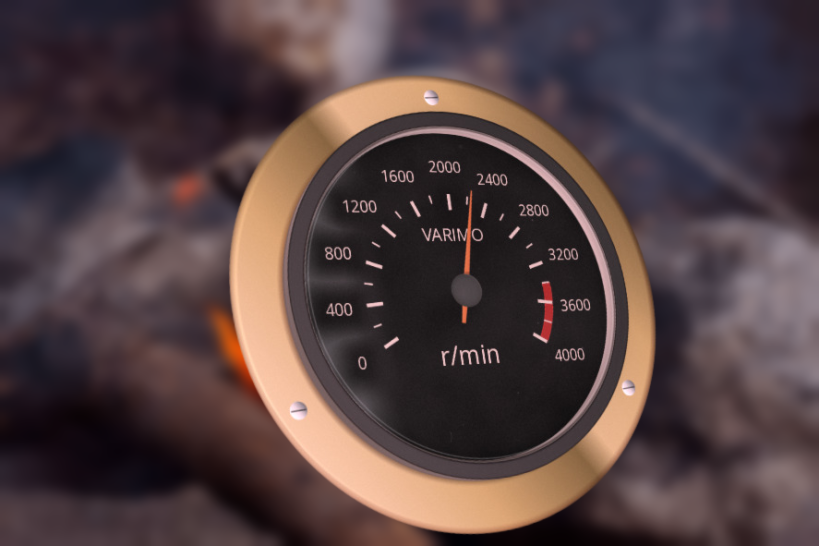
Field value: 2200rpm
